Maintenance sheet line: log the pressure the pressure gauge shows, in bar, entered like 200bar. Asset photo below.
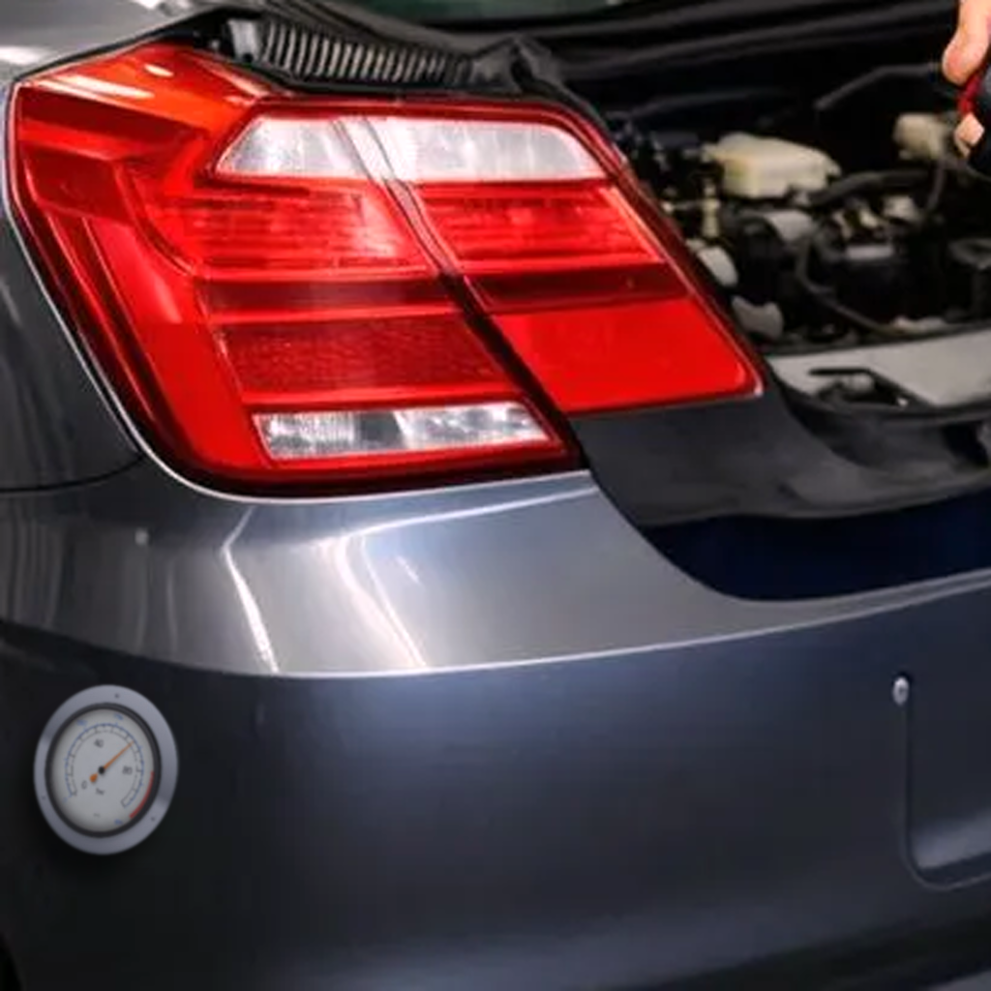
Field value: 65bar
